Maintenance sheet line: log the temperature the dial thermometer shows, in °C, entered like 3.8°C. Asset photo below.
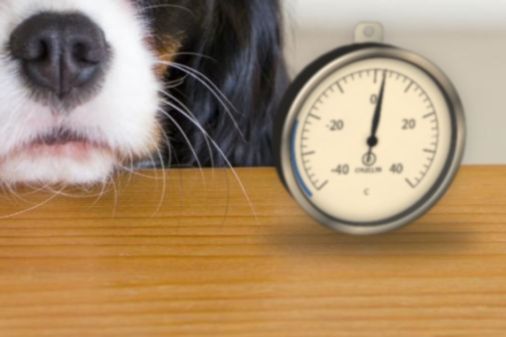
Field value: 2°C
